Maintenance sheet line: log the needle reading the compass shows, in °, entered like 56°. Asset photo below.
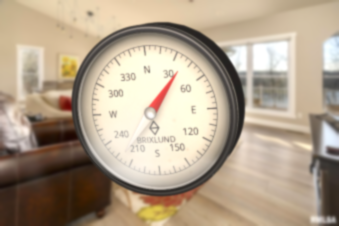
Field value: 40°
